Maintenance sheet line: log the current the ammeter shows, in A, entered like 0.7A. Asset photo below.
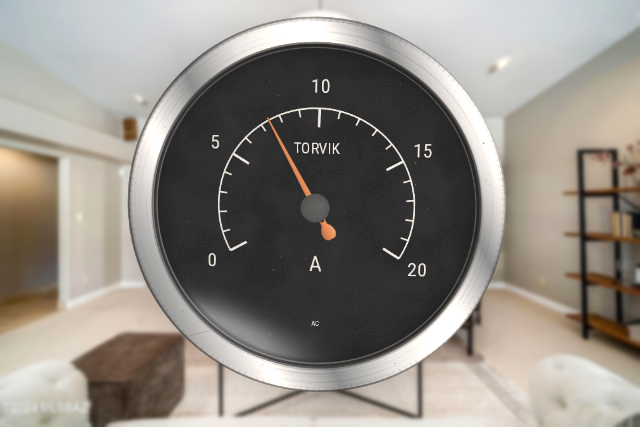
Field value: 7.5A
